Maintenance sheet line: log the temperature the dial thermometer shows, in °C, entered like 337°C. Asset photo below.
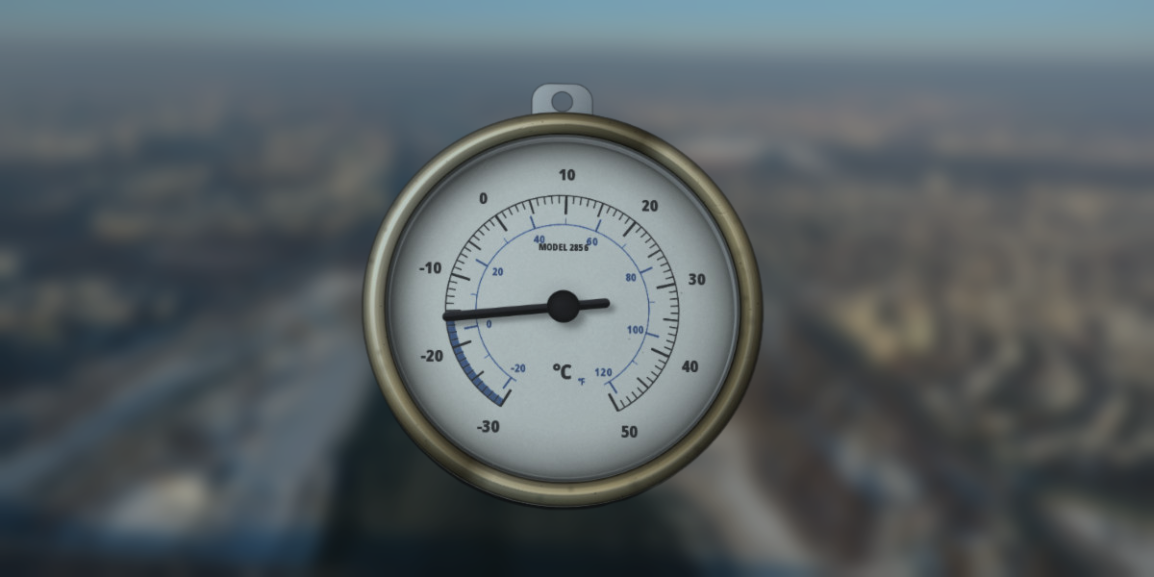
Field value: -16°C
